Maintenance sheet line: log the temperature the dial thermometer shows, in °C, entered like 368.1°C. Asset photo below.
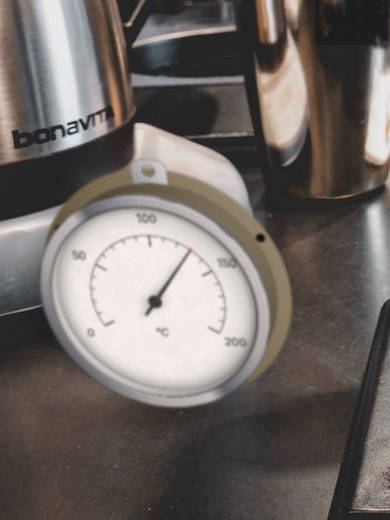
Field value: 130°C
